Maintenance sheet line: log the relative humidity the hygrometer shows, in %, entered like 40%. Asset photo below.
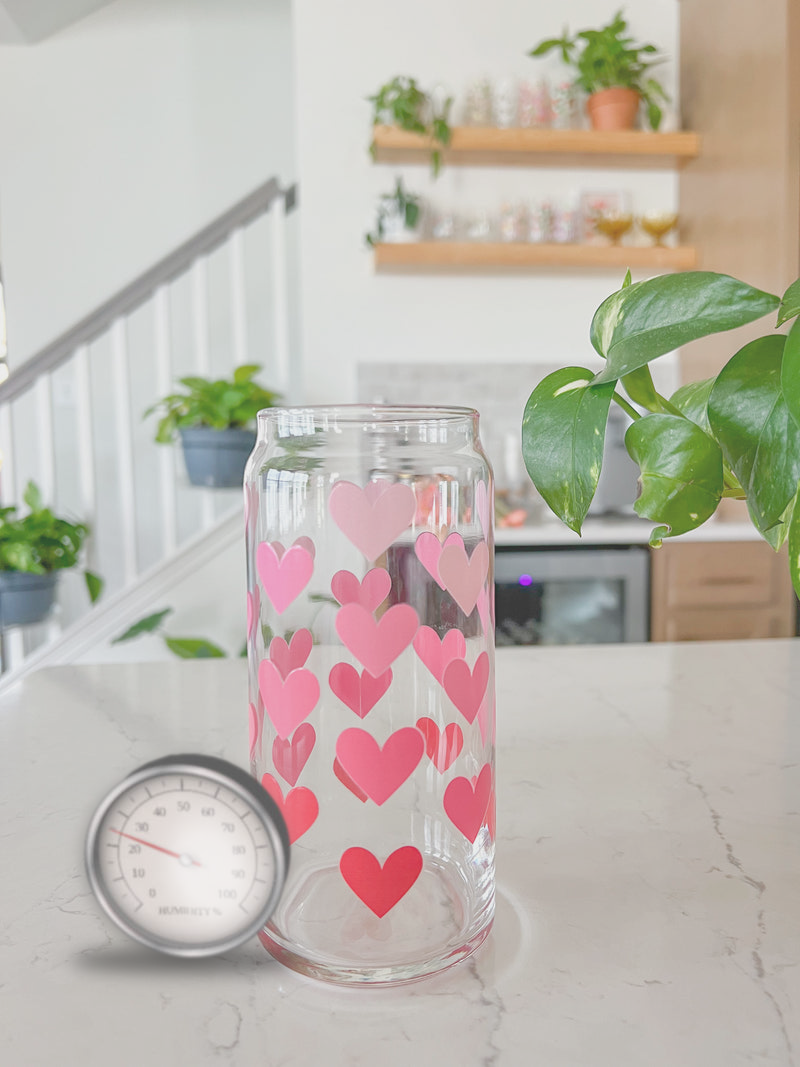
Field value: 25%
